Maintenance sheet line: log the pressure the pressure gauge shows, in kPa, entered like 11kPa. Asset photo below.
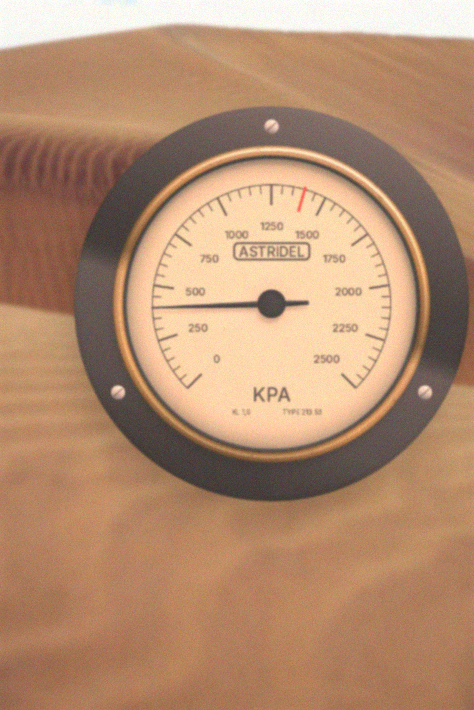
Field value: 400kPa
